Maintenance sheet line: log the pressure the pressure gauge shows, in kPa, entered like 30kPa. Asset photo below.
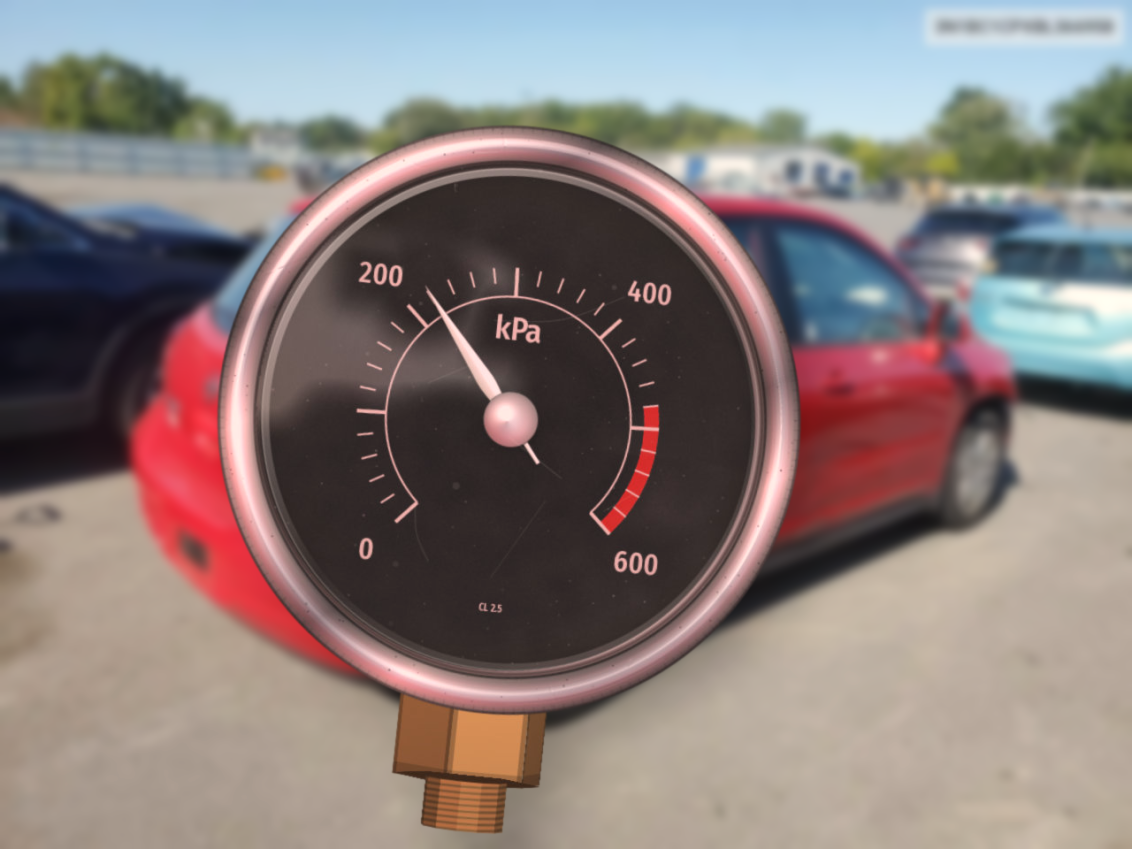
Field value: 220kPa
